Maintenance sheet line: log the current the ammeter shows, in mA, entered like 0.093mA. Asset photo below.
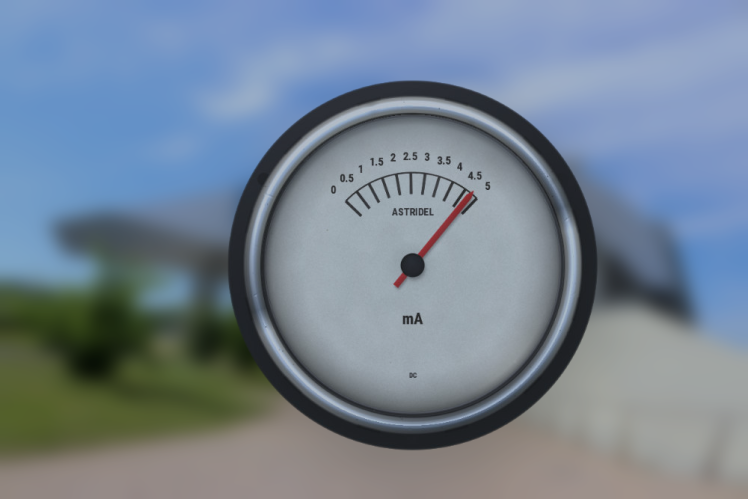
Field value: 4.75mA
